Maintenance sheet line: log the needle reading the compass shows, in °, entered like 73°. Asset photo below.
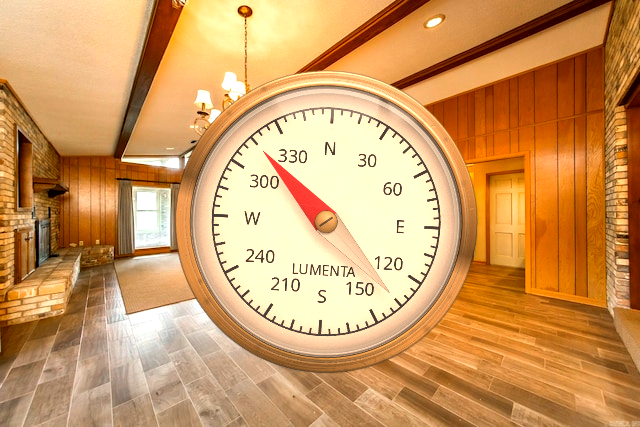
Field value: 315°
